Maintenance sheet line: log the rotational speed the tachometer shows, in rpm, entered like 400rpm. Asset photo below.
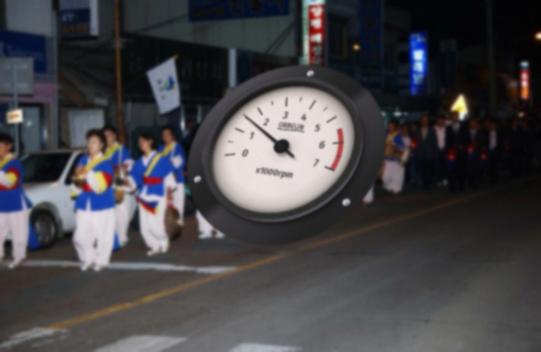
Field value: 1500rpm
